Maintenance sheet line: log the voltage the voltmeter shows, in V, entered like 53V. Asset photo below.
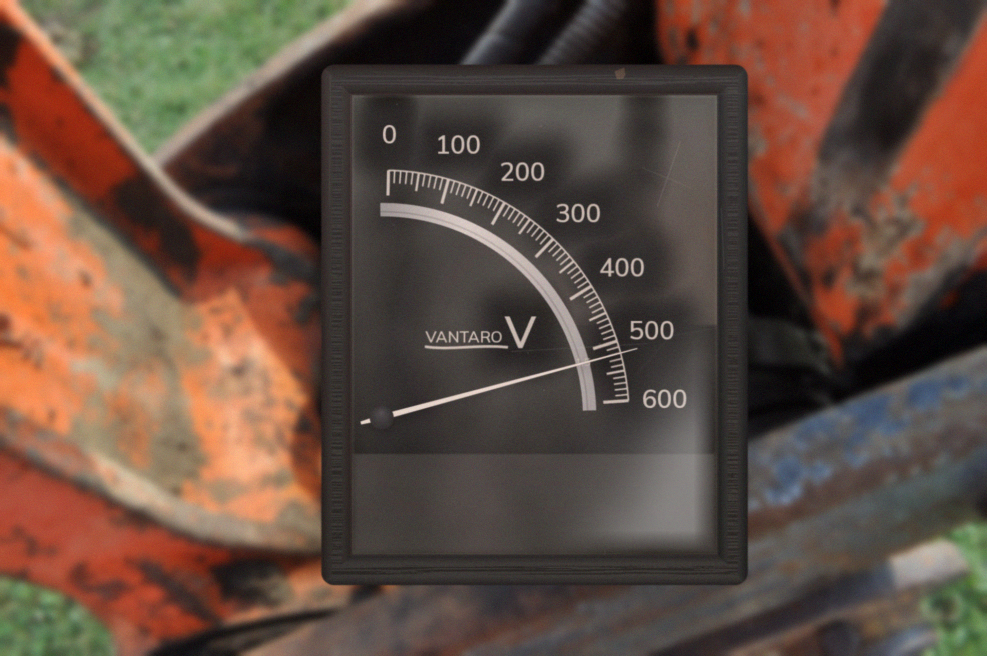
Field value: 520V
